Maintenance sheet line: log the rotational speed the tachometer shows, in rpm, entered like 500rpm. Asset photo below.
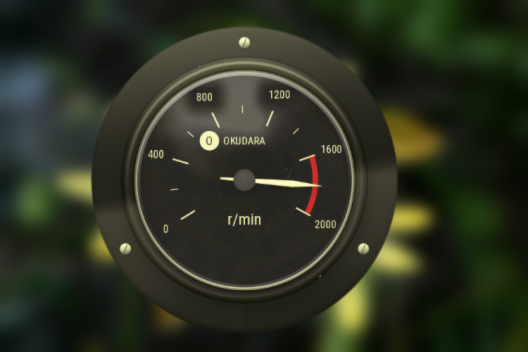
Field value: 1800rpm
